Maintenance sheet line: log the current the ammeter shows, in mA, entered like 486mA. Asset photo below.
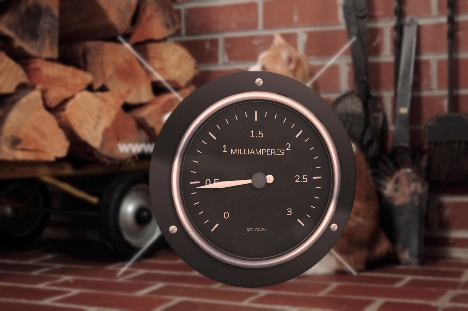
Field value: 0.45mA
